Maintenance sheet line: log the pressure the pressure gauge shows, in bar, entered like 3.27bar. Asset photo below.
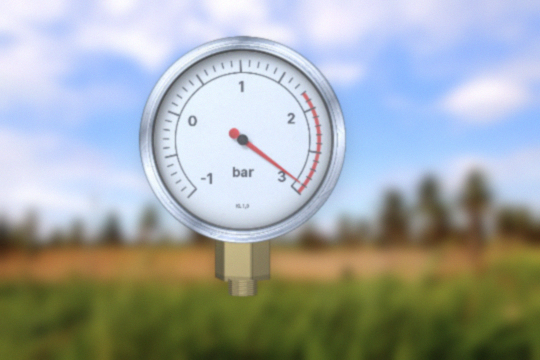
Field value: 2.9bar
